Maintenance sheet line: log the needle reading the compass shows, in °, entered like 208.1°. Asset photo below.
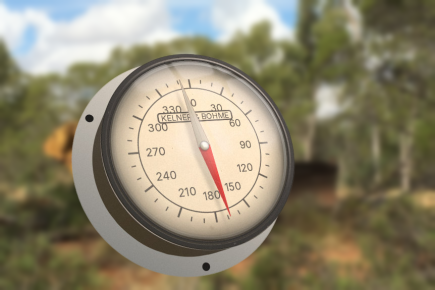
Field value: 170°
